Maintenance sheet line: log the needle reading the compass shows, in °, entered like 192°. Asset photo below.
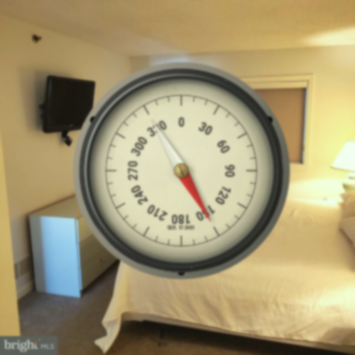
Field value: 150°
